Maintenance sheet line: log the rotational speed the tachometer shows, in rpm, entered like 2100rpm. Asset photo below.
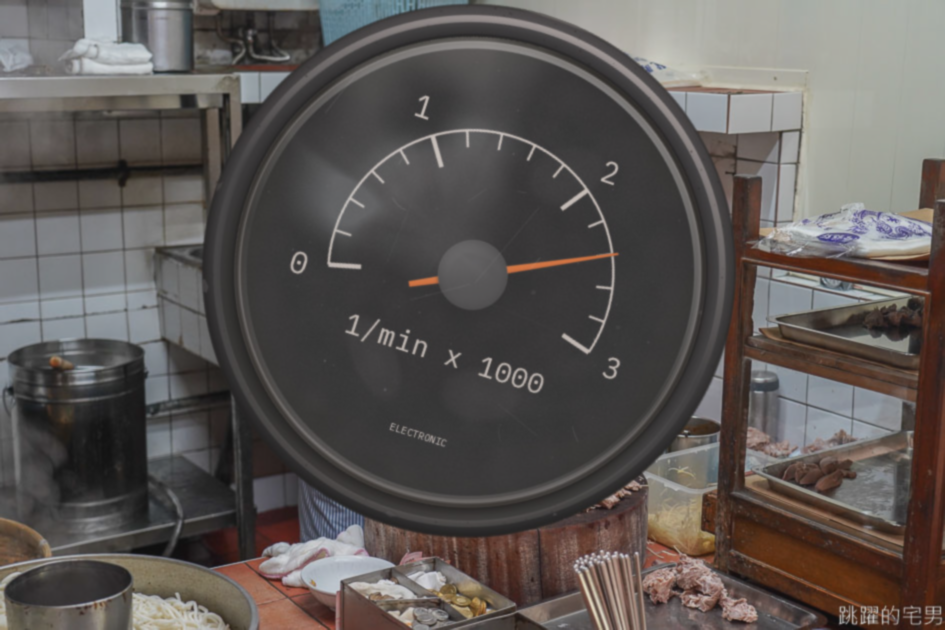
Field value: 2400rpm
